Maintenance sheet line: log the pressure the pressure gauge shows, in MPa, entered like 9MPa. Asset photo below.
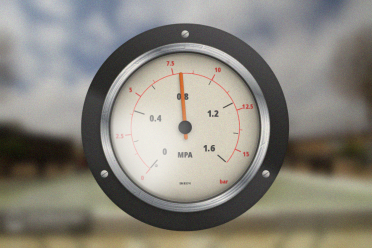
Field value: 0.8MPa
